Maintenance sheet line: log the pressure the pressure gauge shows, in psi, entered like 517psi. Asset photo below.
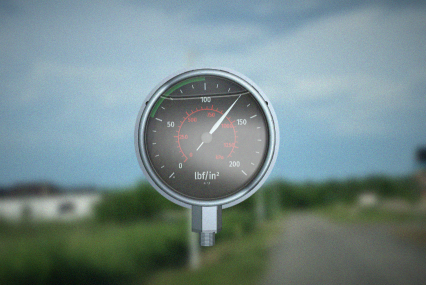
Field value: 130psi
